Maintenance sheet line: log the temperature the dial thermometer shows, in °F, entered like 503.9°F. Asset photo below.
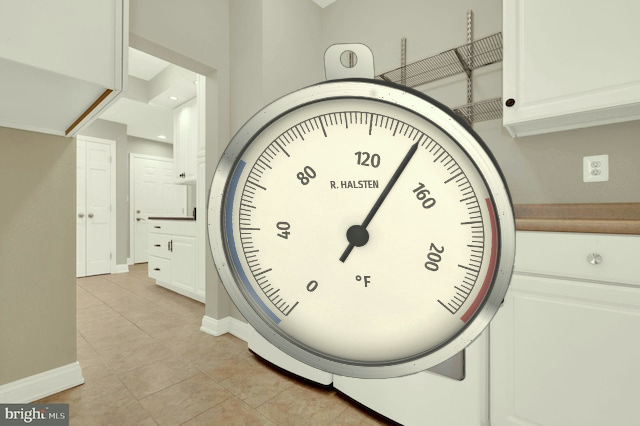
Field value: 140°F
